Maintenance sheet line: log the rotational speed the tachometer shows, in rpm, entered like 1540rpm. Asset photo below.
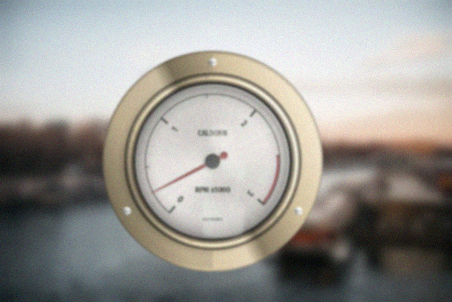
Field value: 250rpm
